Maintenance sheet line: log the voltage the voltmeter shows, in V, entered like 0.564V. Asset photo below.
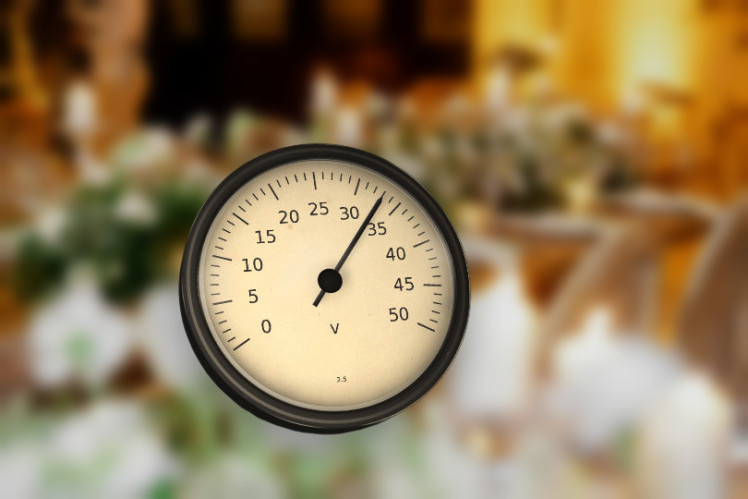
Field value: 33V
